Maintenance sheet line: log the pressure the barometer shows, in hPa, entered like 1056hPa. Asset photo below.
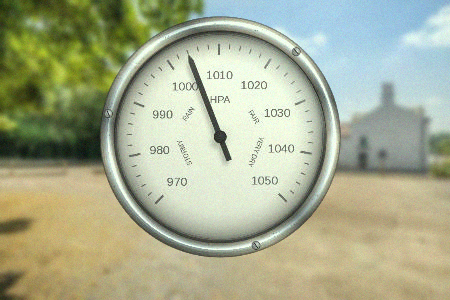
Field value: 1004hPa
